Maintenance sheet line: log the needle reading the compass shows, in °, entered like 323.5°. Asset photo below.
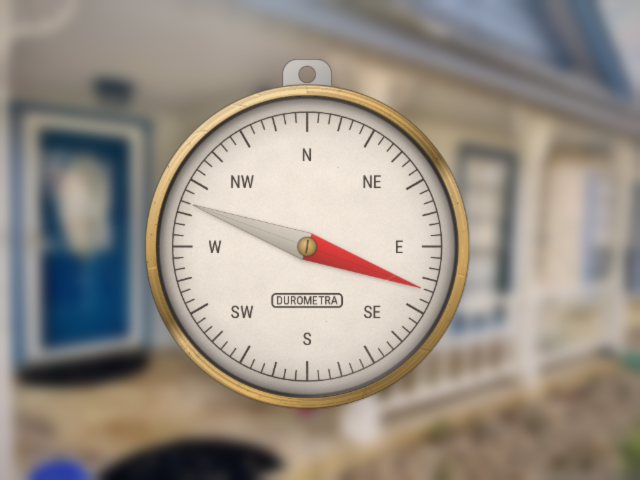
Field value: 110°
